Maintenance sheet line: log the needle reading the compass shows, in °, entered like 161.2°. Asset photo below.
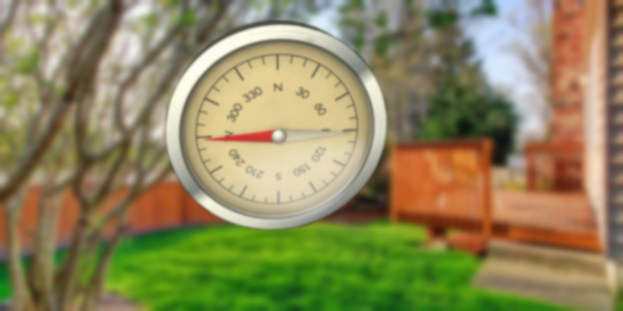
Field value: 270°
